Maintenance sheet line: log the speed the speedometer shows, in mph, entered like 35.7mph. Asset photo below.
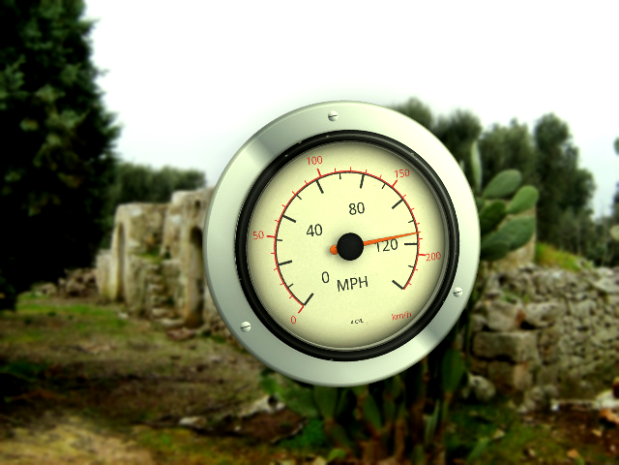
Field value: 115mph
